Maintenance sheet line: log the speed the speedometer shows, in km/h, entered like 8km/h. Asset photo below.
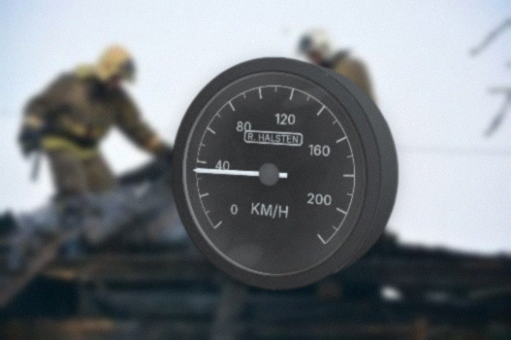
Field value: 35km/h
